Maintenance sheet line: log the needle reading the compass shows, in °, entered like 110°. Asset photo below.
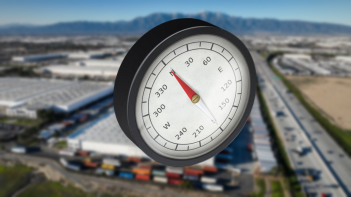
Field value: 0°
